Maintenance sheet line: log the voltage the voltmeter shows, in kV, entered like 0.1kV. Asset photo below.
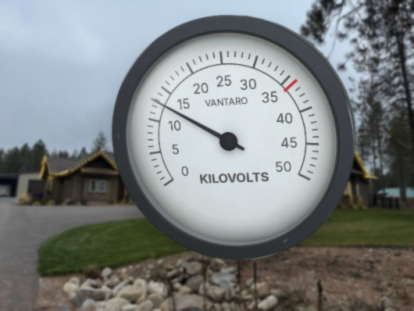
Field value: 13kV
